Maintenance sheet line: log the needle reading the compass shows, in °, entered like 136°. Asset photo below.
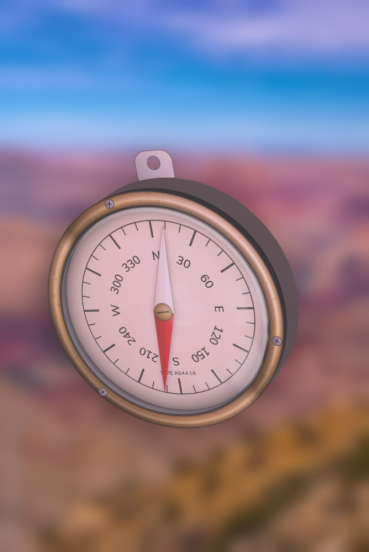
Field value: 190°
